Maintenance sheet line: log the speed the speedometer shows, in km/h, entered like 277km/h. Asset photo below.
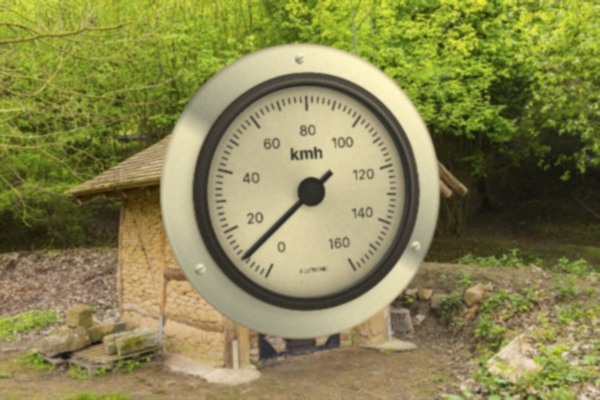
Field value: 10km/h
